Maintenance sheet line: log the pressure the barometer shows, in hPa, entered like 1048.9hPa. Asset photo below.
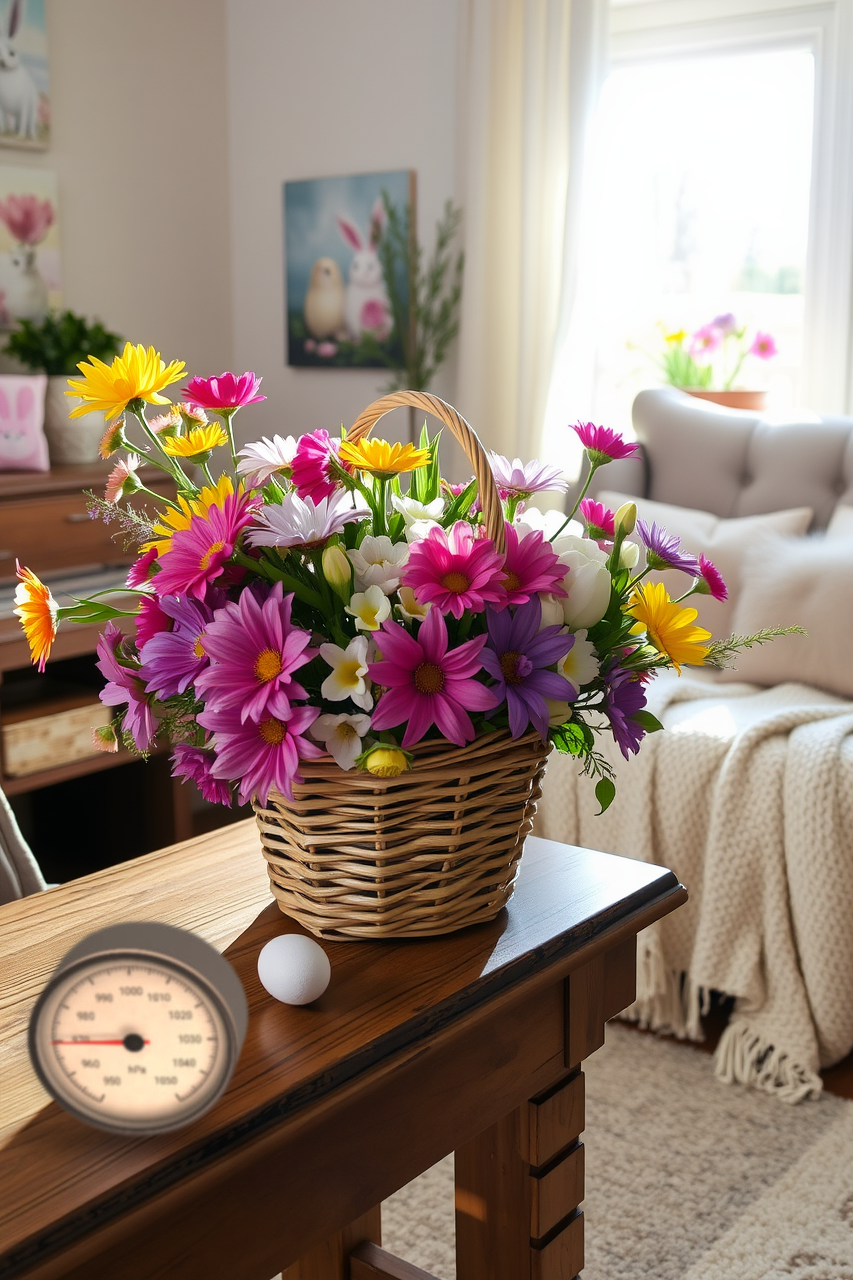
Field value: 970hPa
